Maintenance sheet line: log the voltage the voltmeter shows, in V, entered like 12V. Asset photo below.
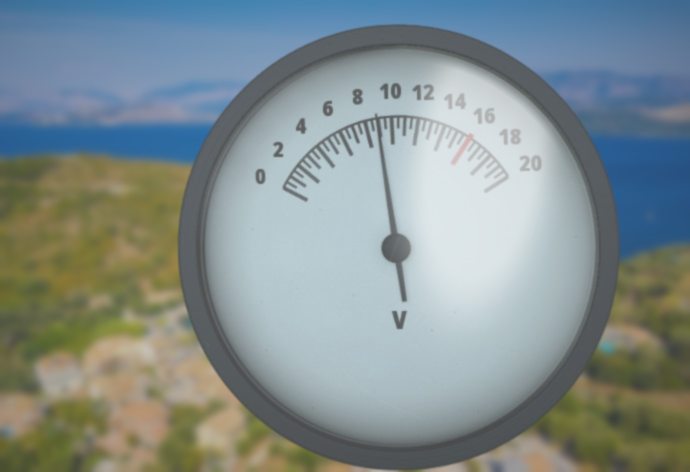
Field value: 9V
